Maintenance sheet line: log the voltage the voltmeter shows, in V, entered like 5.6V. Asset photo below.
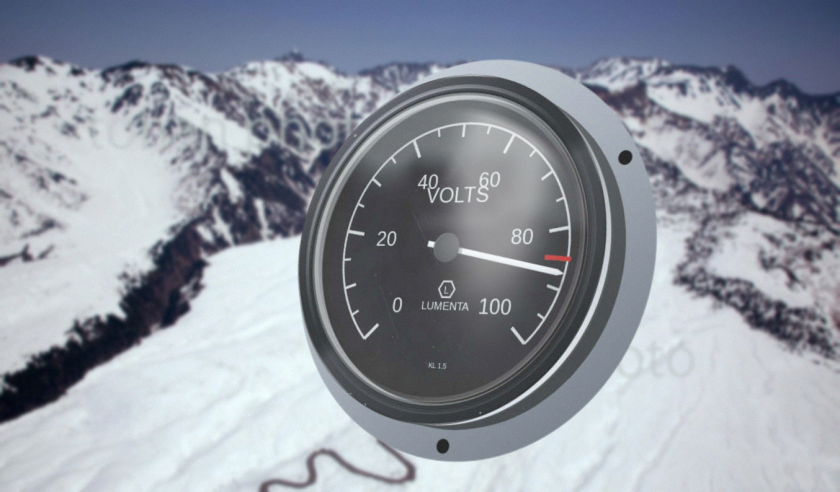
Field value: 87.5V
